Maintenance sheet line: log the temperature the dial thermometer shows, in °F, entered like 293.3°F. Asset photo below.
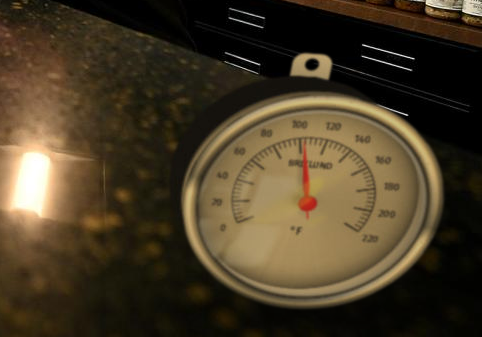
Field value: 100°F
